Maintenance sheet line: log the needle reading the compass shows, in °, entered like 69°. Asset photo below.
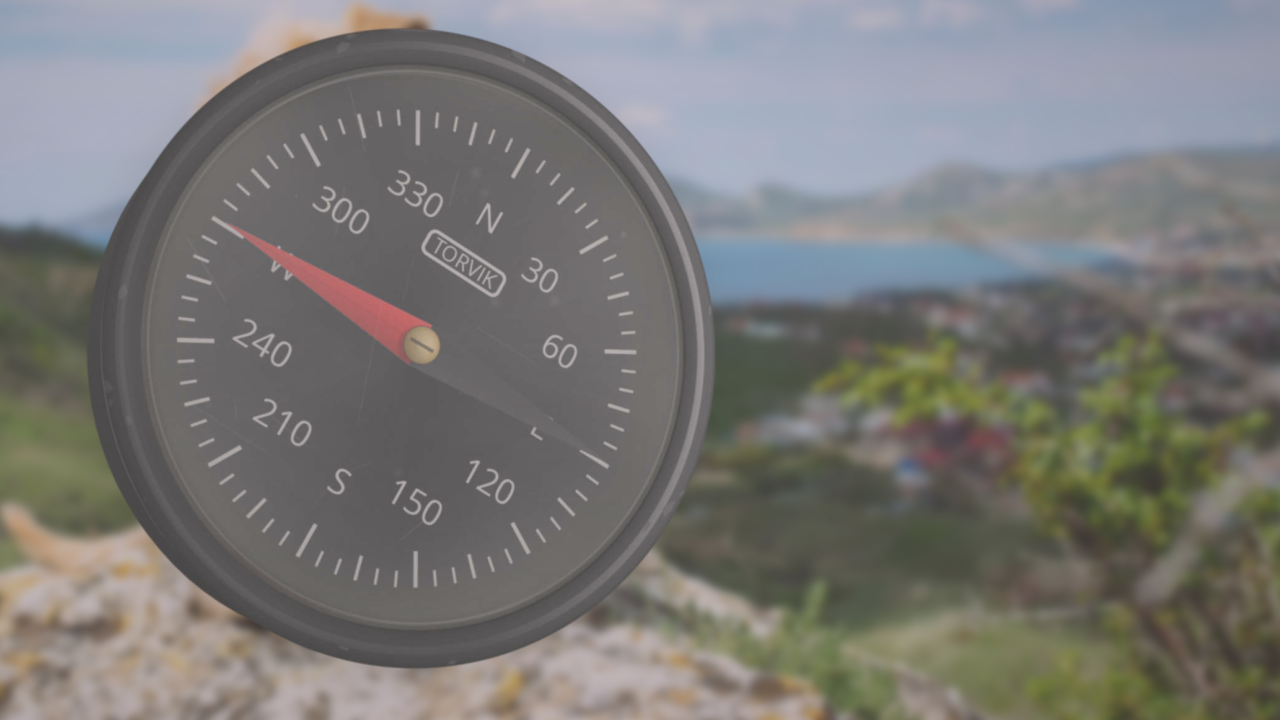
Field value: 270°
